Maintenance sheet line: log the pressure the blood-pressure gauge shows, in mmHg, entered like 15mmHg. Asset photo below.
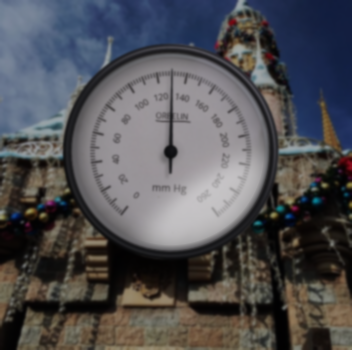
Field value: 130mmHg
